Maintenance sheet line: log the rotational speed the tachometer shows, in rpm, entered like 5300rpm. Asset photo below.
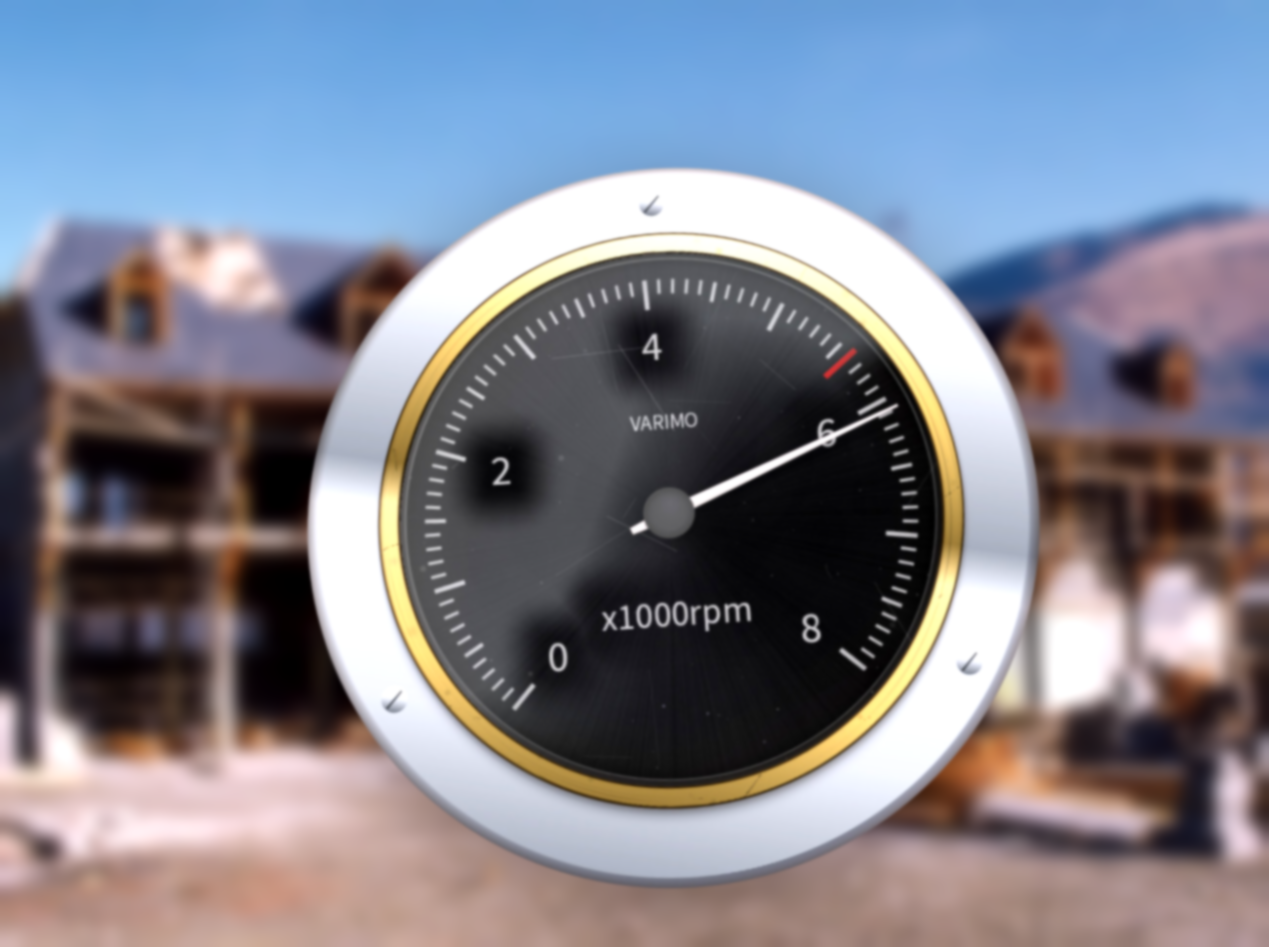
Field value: 6100rpm
